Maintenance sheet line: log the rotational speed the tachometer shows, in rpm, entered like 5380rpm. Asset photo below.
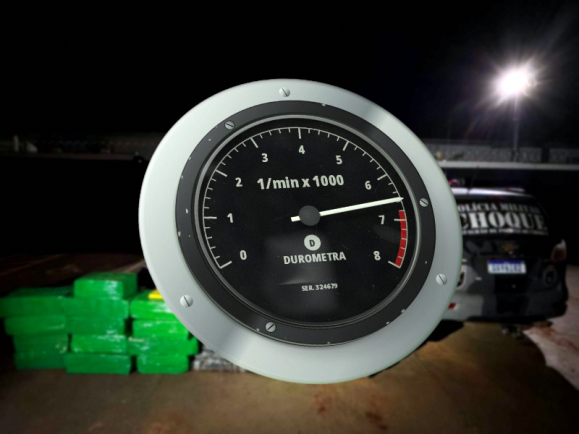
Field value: 6600rpm
